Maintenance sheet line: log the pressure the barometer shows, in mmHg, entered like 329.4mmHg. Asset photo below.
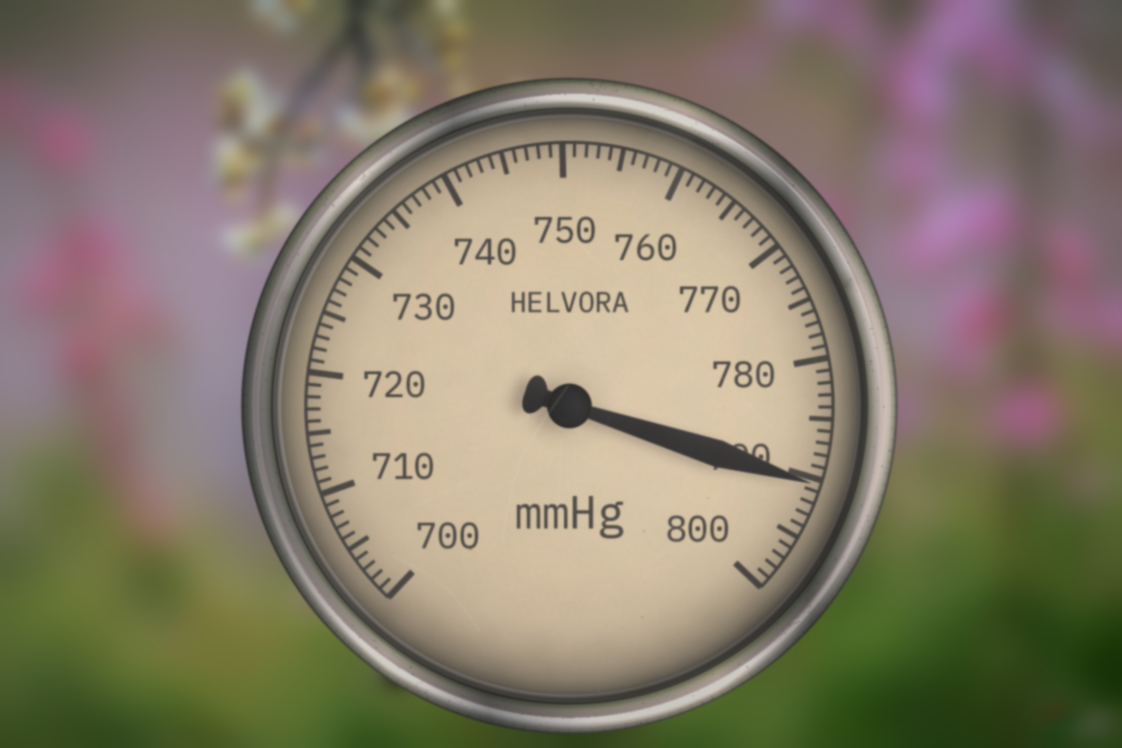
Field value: 790.5mmHg
